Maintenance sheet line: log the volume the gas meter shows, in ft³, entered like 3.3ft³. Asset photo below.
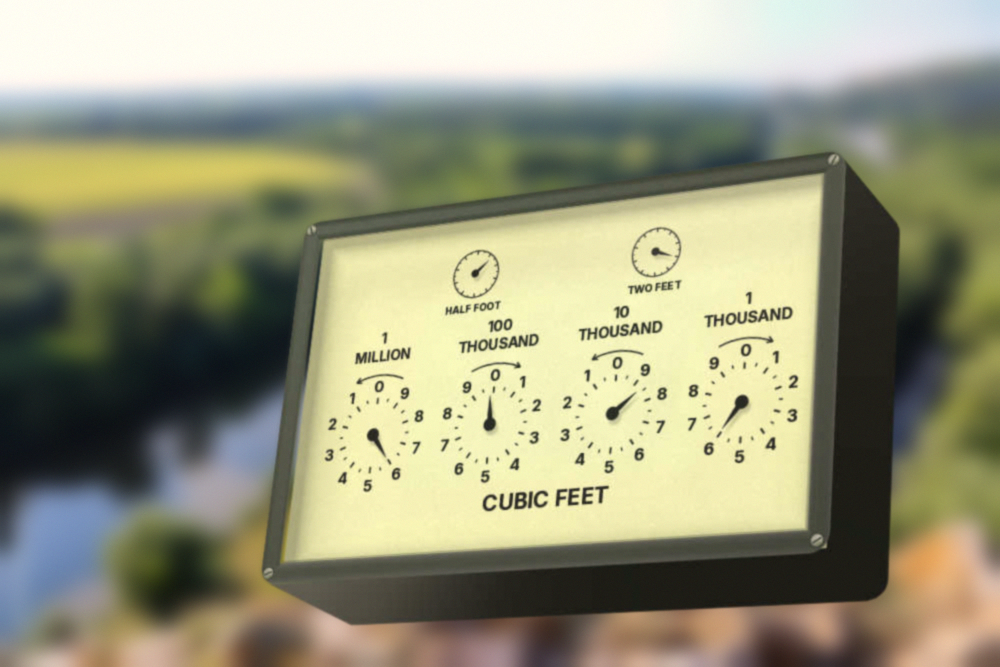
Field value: 598600ft³
